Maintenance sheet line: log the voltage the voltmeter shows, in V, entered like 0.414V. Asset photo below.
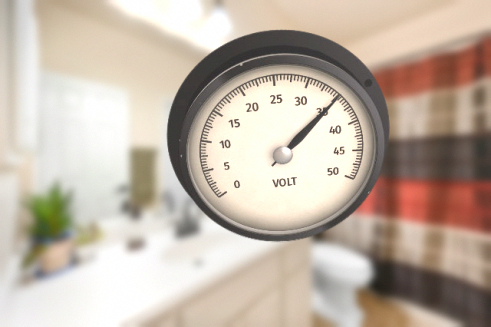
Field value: 35V
